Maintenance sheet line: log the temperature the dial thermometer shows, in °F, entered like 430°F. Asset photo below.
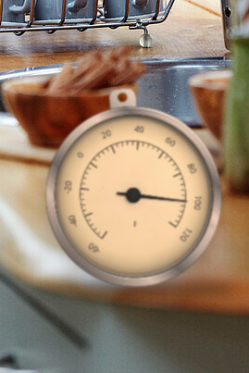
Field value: 100°F
